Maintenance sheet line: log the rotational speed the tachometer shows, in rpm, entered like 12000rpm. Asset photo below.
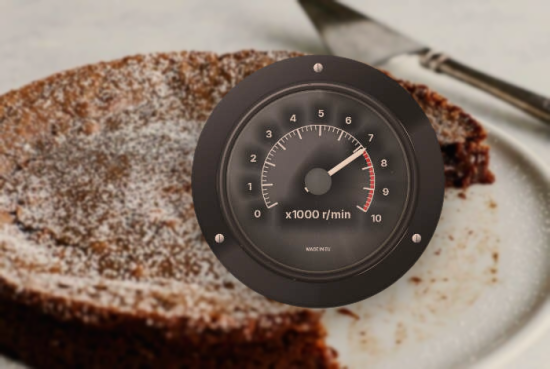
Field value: 7200rpm
